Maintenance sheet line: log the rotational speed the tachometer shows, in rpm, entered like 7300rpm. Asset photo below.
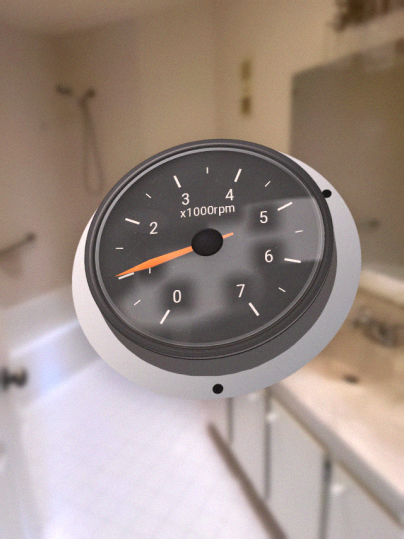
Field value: 1000rpm
